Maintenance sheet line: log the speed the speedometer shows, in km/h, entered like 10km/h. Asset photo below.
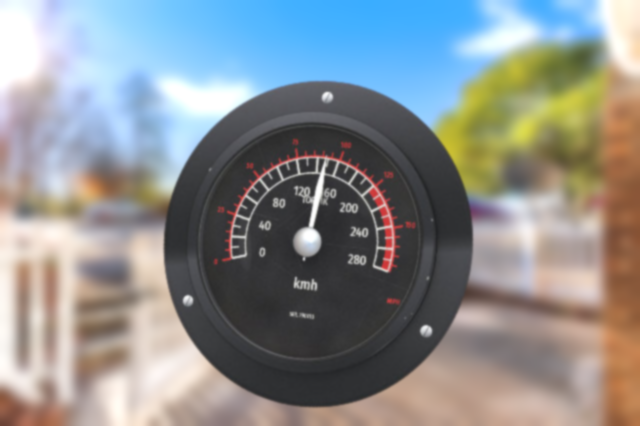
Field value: 150km/h
